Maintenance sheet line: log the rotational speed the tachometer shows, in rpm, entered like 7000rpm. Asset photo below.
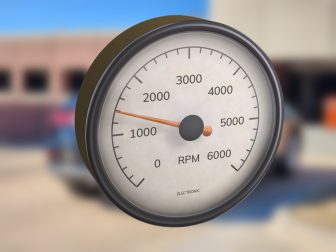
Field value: 1400rpm
